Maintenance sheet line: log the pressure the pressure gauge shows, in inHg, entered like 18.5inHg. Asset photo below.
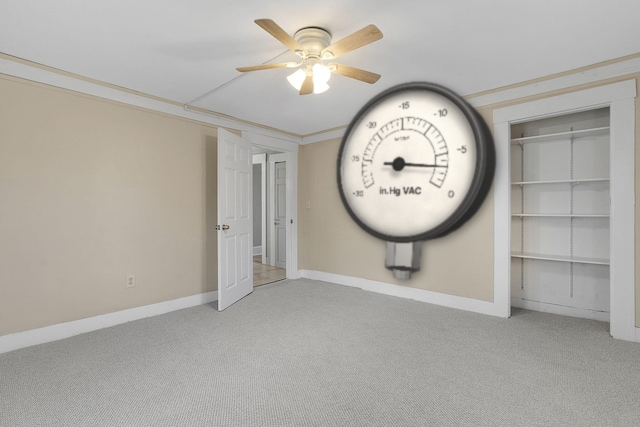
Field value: -3inHg
